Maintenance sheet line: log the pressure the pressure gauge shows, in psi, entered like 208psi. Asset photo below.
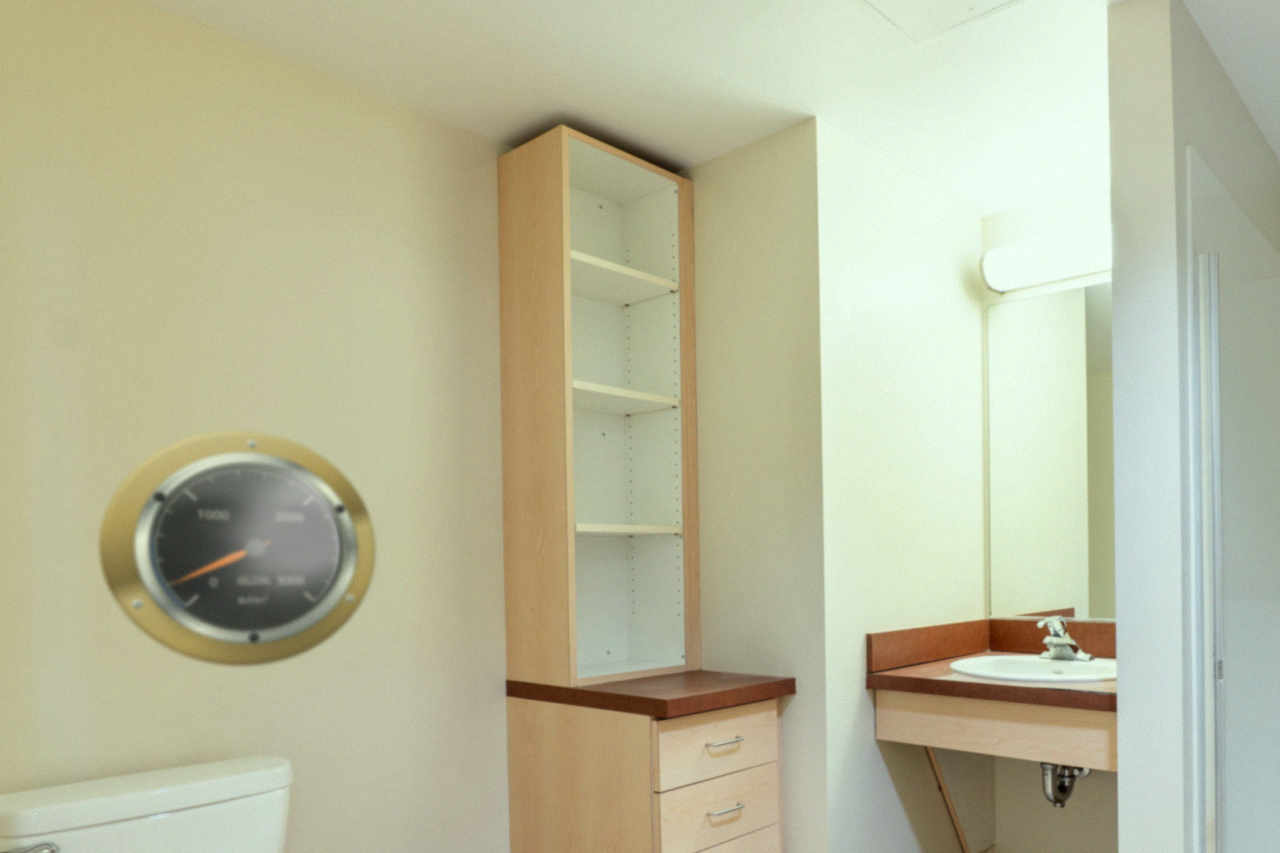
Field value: 200psi
